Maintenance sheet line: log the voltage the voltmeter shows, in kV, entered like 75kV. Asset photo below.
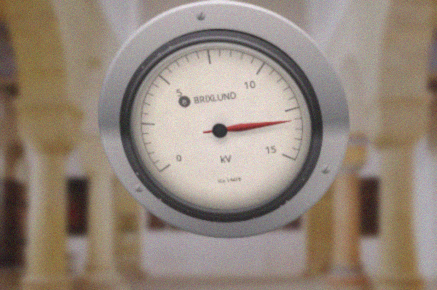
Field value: 13kV
